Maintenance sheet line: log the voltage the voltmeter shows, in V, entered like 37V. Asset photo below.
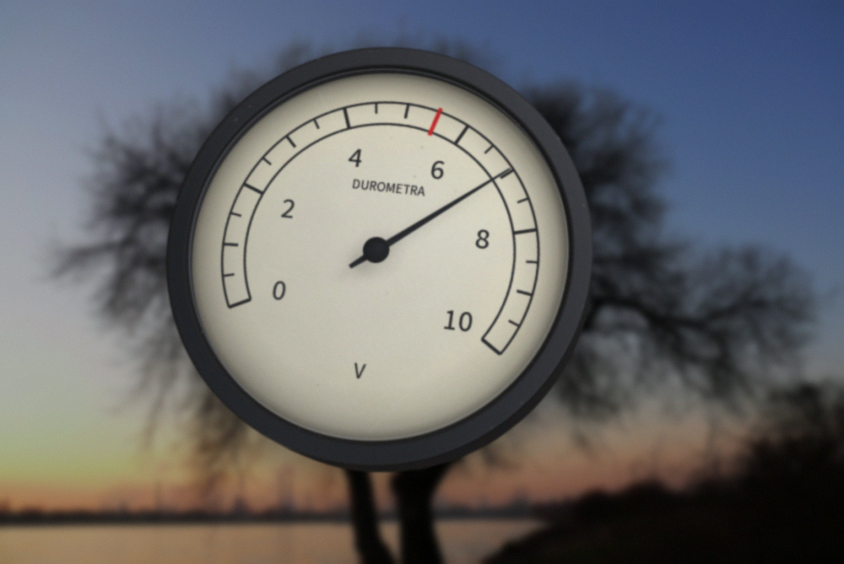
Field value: 7V
